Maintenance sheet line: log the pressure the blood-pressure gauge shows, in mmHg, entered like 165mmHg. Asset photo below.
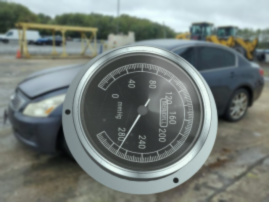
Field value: 270mmHg
